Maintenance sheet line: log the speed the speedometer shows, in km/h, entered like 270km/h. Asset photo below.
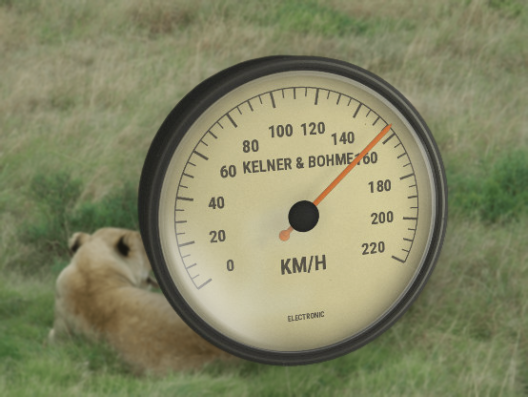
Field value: 155km/h
